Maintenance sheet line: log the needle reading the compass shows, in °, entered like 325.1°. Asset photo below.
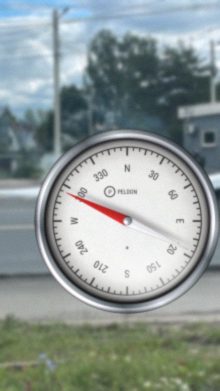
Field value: 295°
